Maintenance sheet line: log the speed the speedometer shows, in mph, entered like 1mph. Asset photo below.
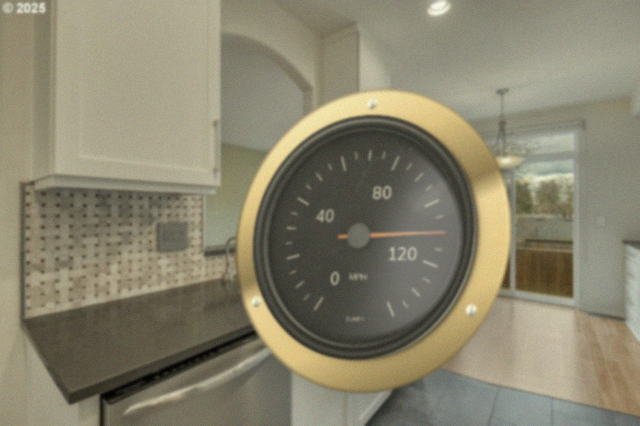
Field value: 110mph
